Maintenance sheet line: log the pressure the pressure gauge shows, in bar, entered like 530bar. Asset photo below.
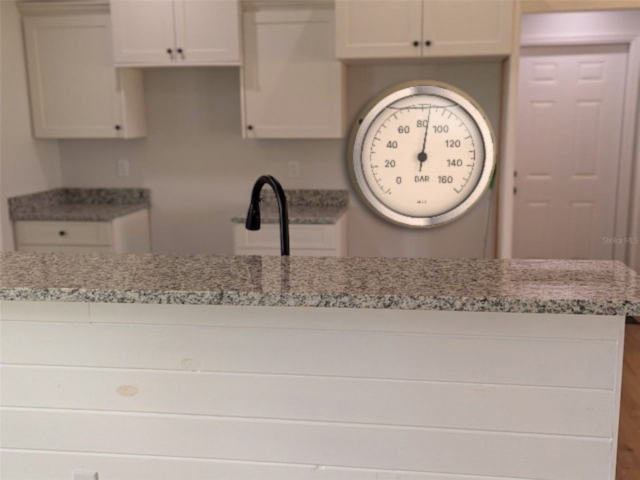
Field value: 85bar
